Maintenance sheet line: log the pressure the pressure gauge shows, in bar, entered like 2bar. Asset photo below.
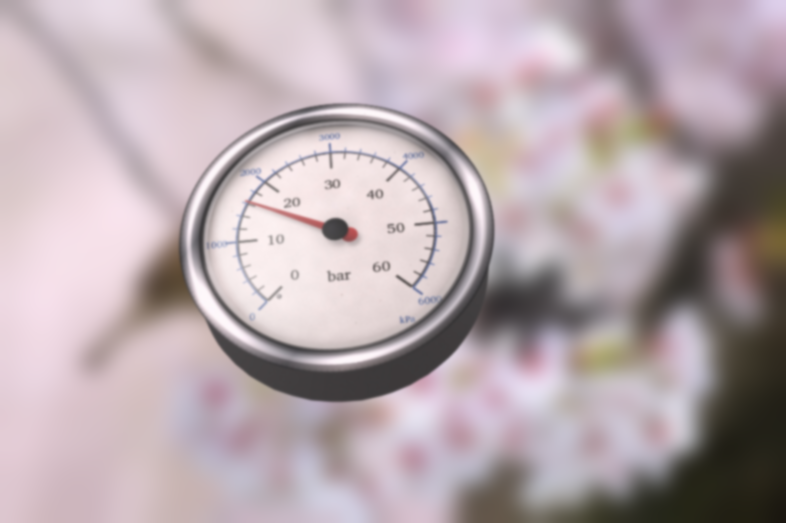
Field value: 16bar
